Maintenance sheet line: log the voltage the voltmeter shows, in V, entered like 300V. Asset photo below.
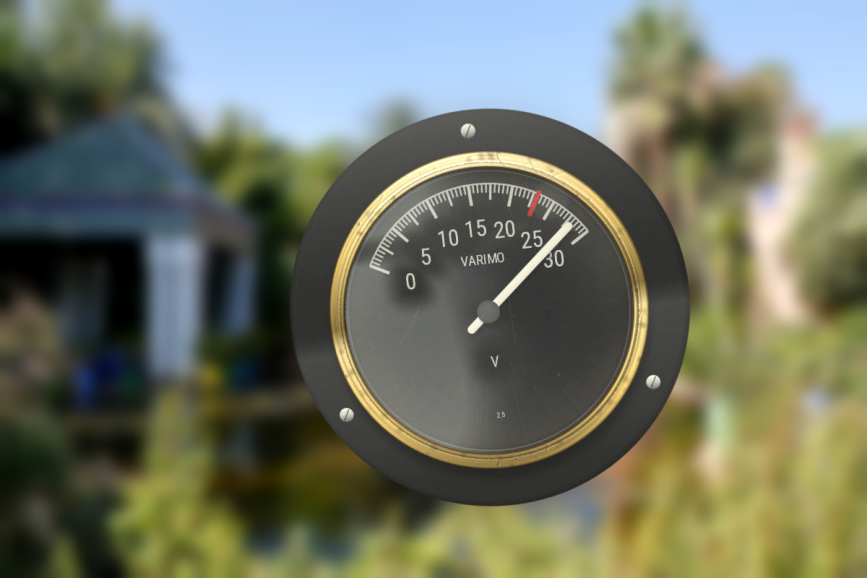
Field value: 28V
